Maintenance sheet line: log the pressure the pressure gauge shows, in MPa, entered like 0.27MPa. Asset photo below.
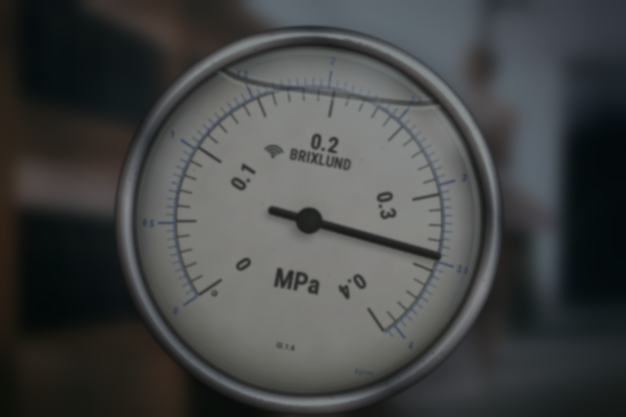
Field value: 0.34MPa
